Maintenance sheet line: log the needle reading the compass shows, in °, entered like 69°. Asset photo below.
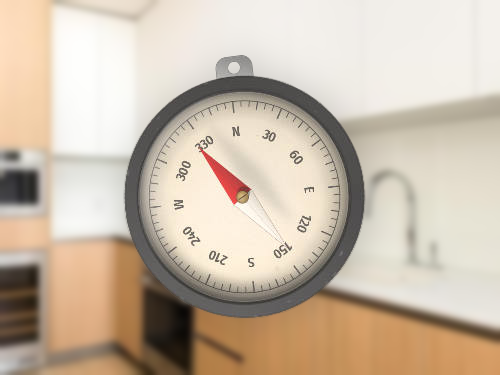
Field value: 325°
